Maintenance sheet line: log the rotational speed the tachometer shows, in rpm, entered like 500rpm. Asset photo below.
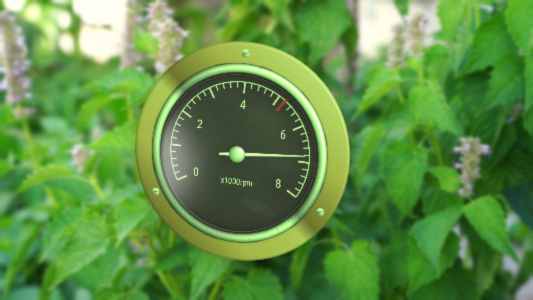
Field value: 6800rpm
